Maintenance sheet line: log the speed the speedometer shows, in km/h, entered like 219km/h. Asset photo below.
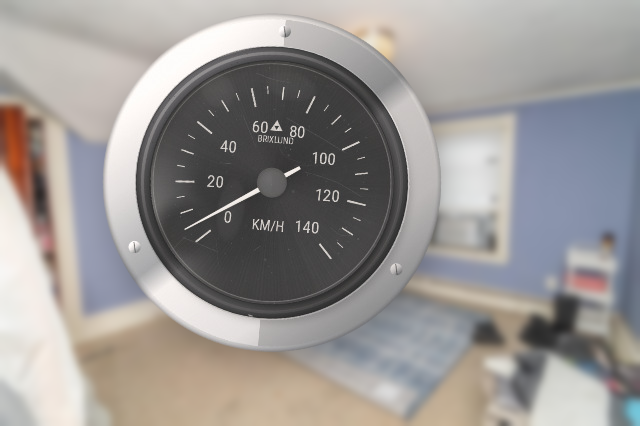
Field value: 5km/h
